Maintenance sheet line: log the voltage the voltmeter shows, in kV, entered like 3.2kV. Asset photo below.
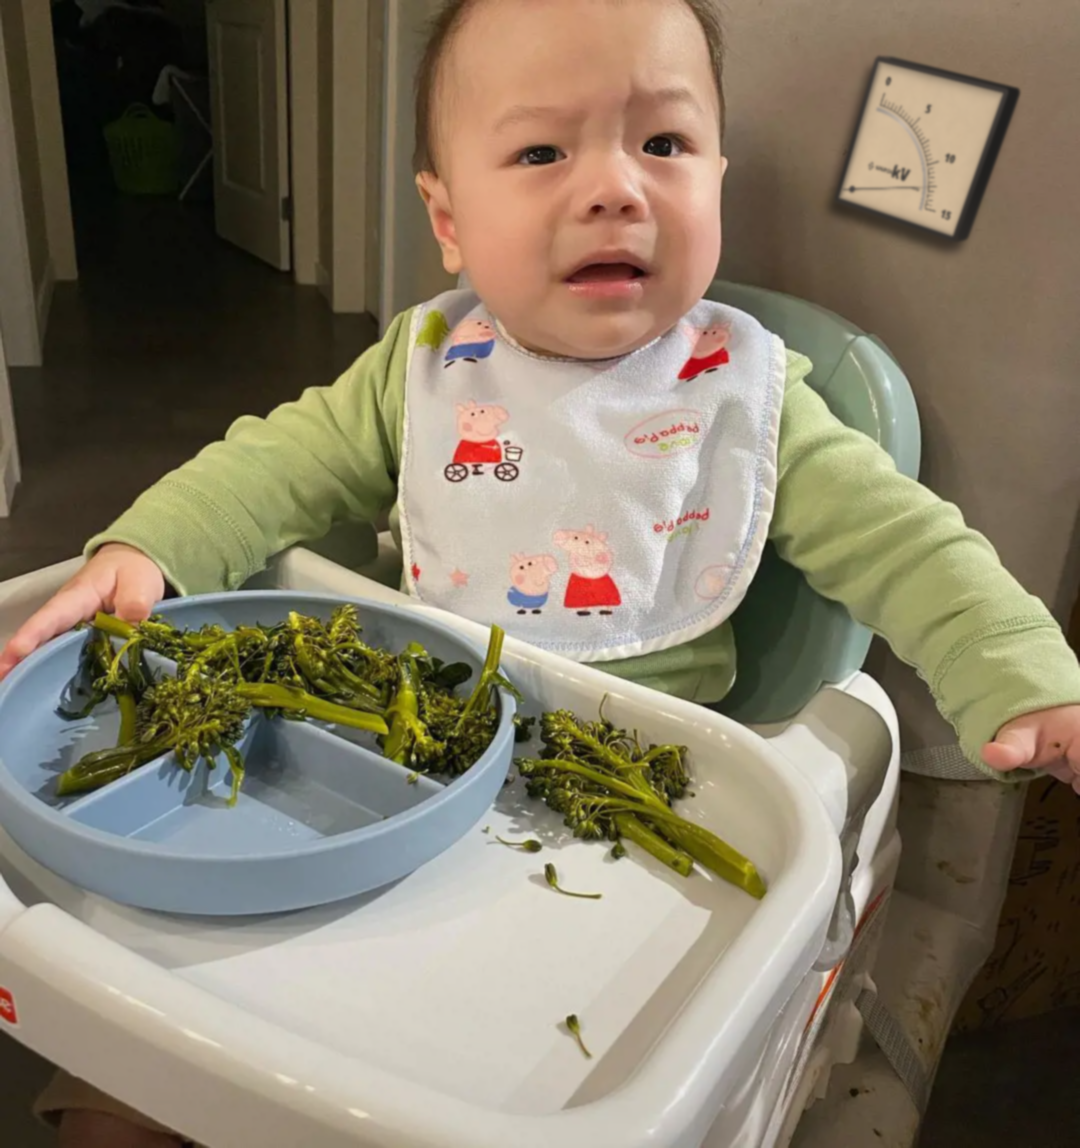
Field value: 12.5kV
